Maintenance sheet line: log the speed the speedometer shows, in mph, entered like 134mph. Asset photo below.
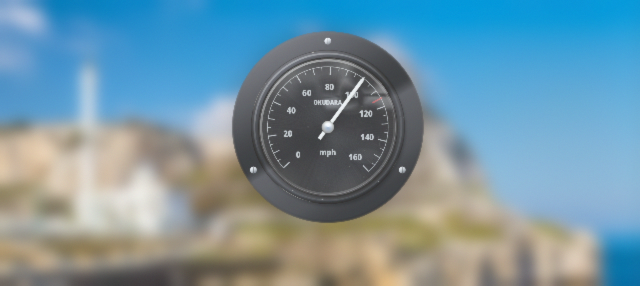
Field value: 100mph
